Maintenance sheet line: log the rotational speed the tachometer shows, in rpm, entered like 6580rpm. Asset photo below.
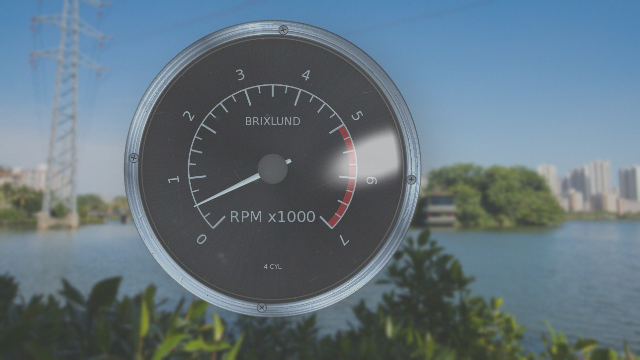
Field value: 500rpm
